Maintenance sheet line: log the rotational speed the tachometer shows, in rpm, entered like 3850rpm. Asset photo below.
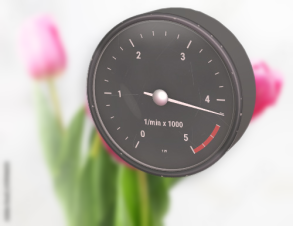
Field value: 4200rpm
